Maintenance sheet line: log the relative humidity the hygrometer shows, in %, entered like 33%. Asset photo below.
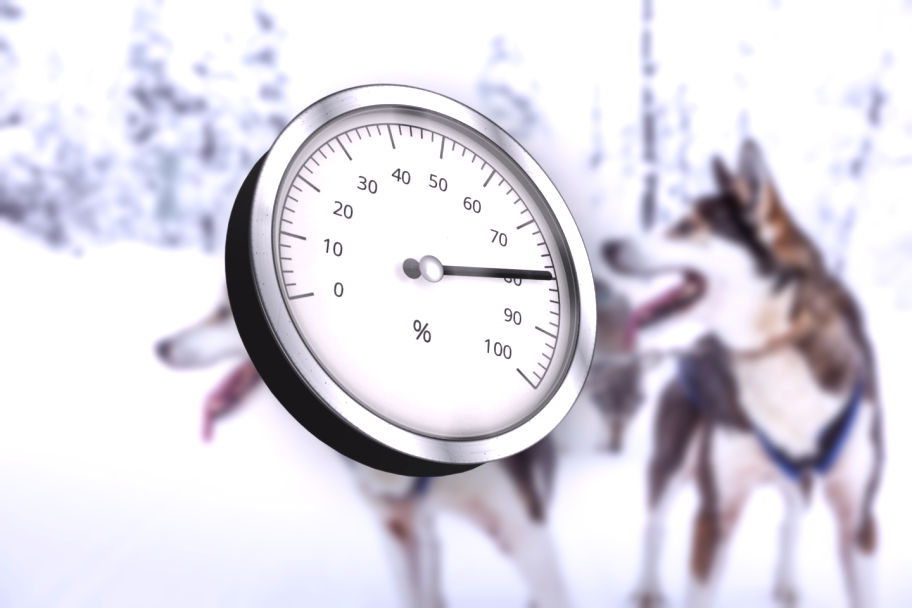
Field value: 80%
